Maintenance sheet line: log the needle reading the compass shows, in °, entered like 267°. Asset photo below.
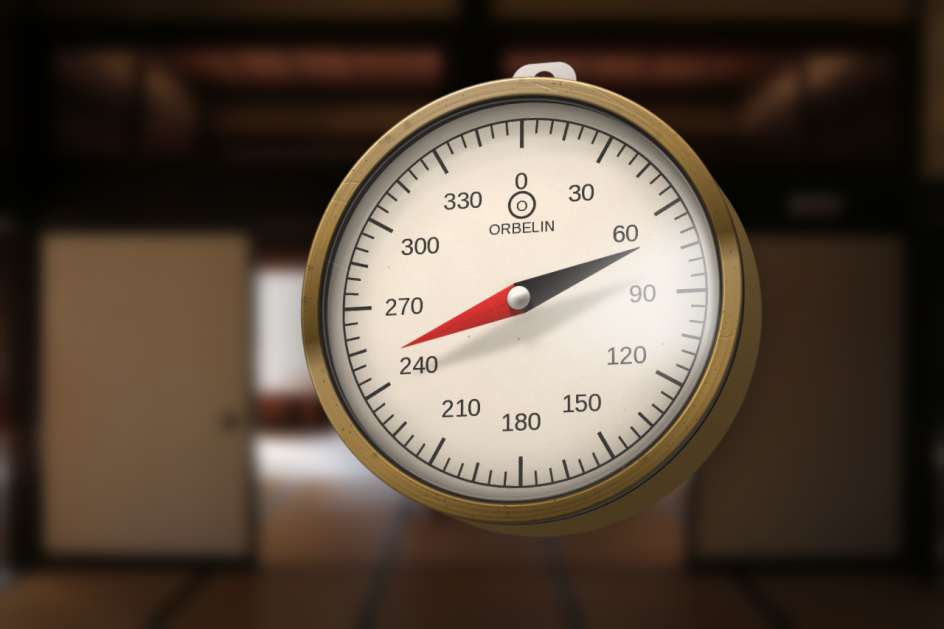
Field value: 250°
